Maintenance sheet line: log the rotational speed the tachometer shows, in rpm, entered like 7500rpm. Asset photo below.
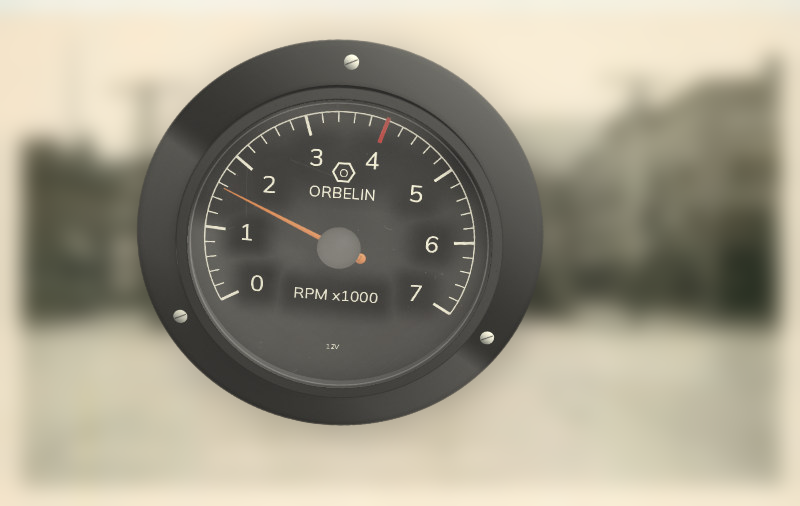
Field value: 1600rpm
